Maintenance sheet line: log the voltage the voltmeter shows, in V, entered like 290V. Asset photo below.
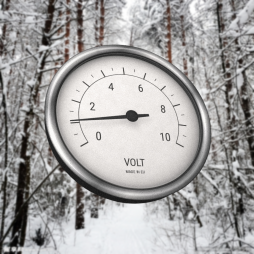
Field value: 1V
